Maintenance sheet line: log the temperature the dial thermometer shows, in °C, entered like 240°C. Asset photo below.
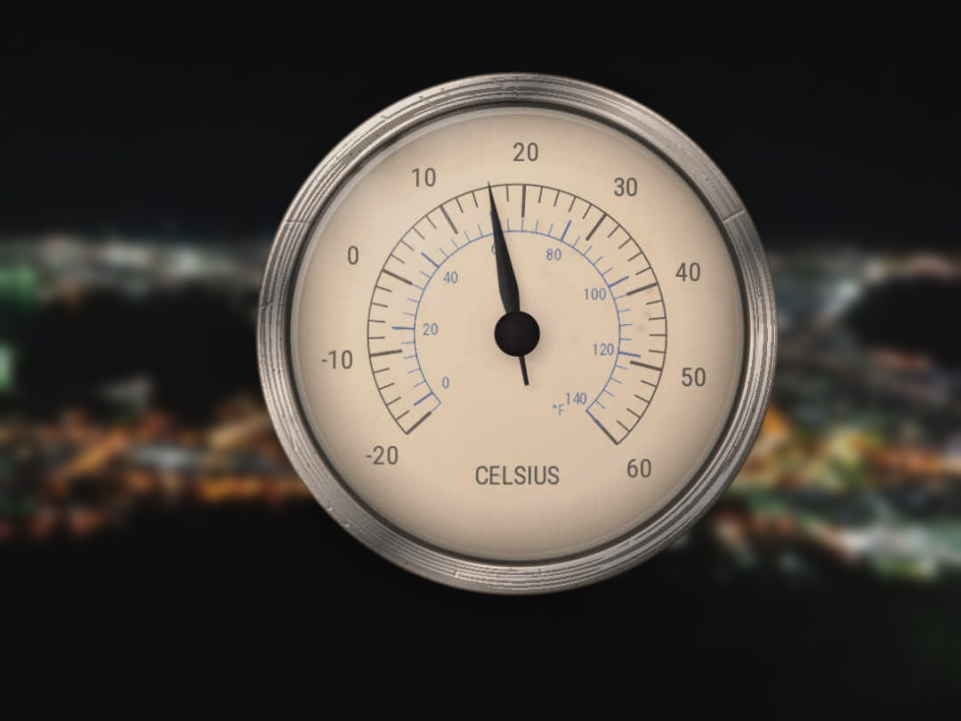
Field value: 16°C
